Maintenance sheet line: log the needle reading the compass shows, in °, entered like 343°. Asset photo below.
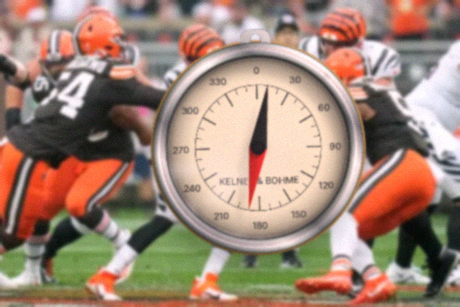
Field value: 190°
